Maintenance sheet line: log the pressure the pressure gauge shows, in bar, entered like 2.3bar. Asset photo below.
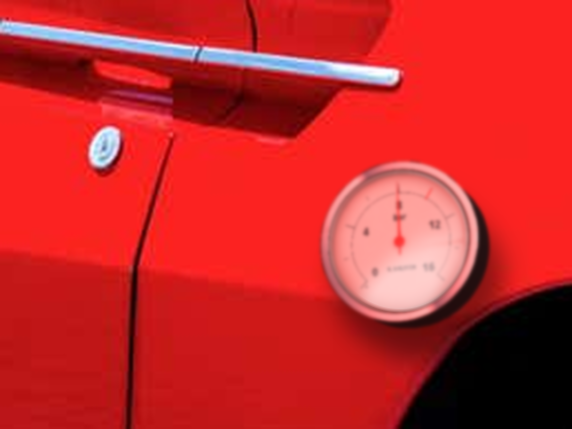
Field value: 8bar
